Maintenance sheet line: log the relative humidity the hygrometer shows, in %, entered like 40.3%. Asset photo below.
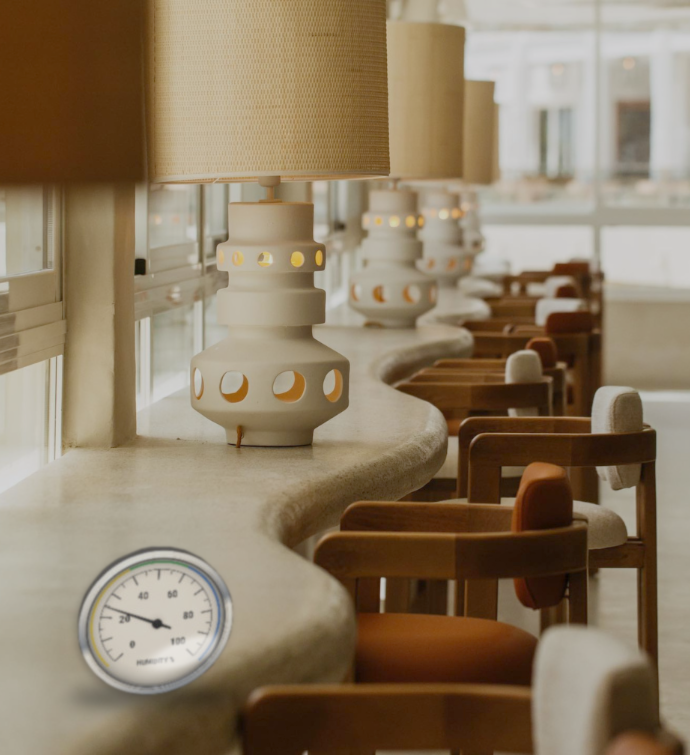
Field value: 25%
